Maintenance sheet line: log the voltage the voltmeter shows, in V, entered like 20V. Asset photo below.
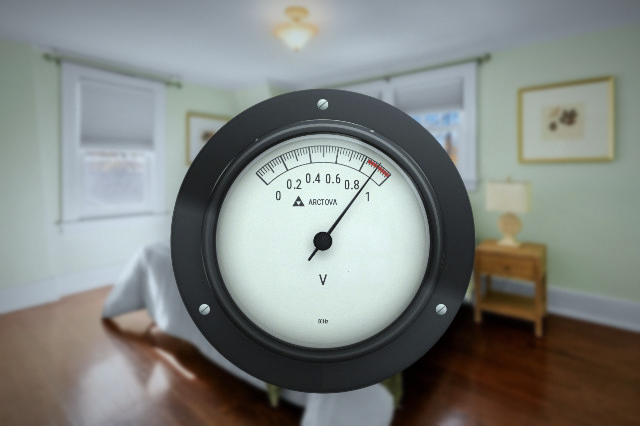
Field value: 0.9V
